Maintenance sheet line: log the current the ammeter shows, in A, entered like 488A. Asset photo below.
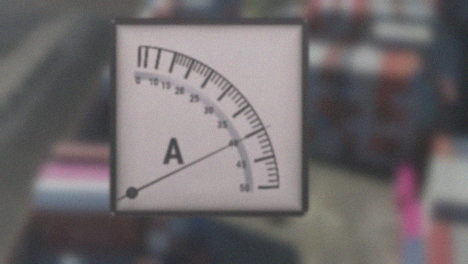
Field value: 40A
